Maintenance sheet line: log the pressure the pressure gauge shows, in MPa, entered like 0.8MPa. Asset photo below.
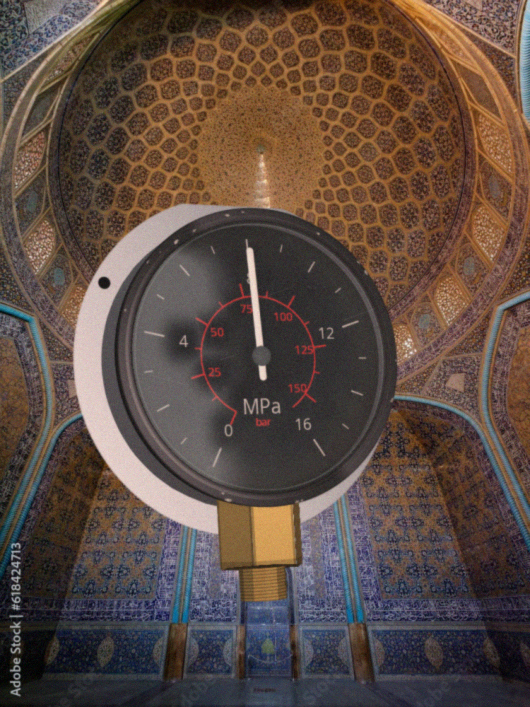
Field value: 8MPa
